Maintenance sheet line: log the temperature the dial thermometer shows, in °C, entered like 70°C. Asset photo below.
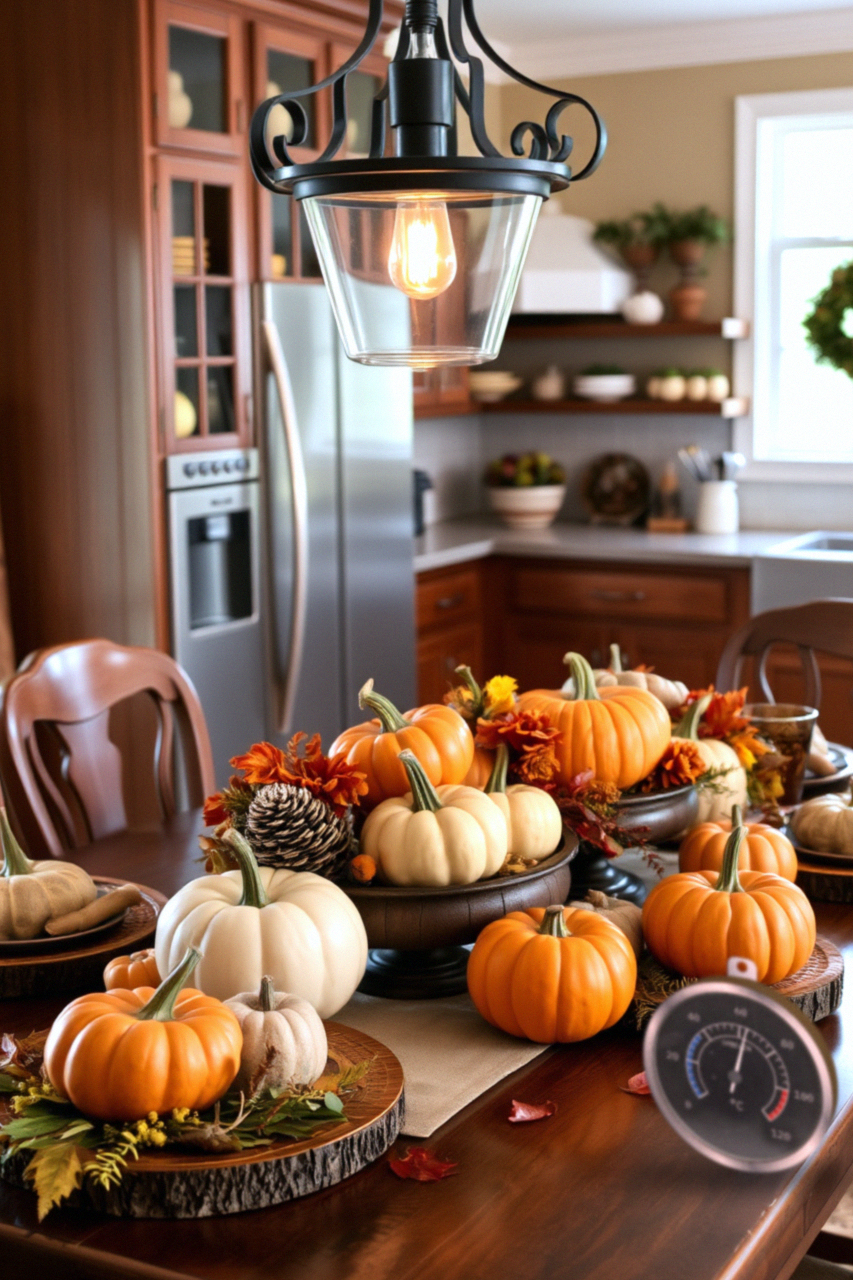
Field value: 64°C
